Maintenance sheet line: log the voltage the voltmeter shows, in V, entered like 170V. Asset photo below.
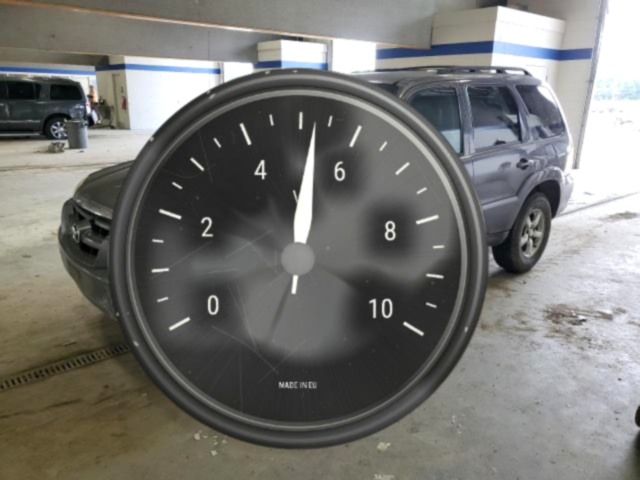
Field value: 5.25V
